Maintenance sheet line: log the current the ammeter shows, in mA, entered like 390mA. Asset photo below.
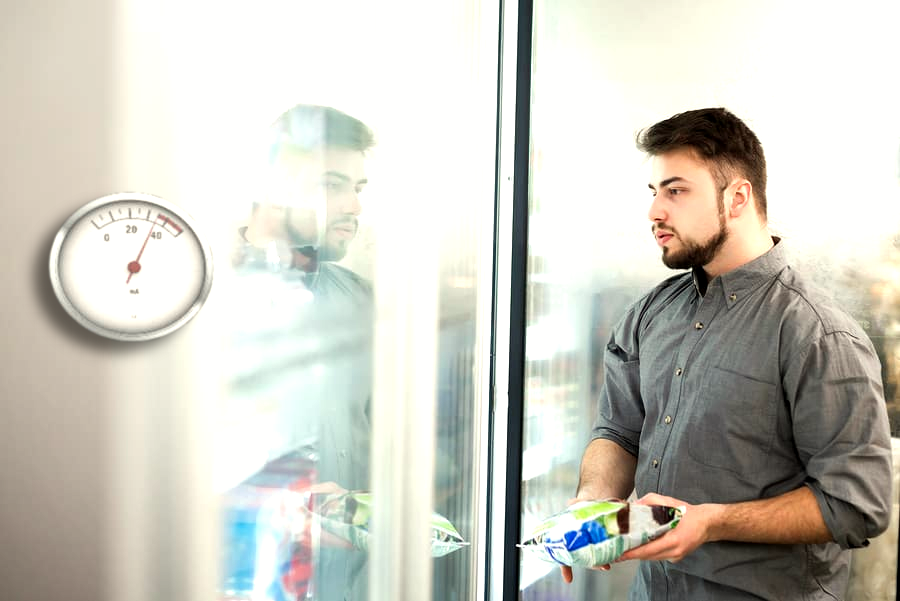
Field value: 35mA
